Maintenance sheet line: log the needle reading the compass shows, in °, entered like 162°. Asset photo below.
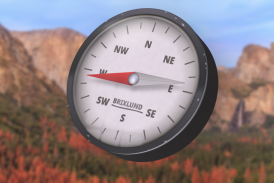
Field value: 262.5°
